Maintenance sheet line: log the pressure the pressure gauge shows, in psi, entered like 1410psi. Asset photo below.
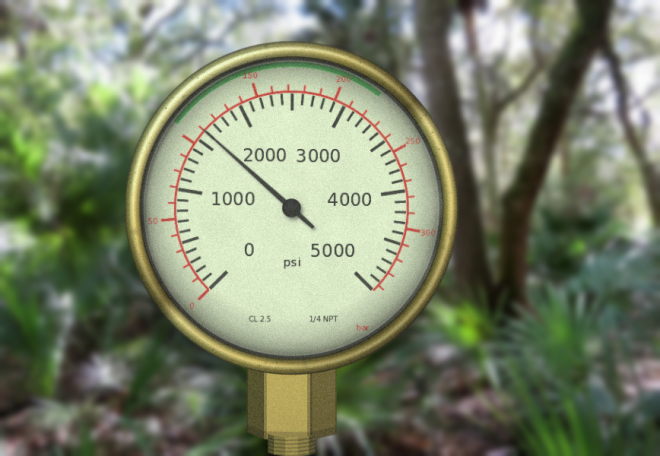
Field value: 1600psi
